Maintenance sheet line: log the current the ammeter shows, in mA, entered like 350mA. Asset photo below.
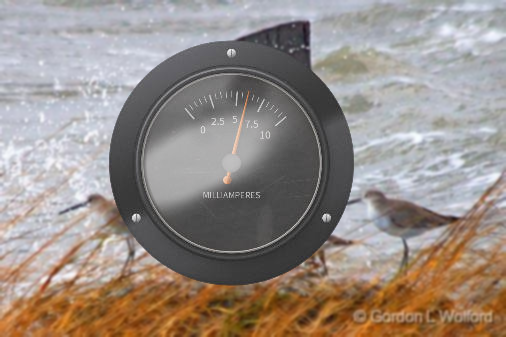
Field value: 6mA
